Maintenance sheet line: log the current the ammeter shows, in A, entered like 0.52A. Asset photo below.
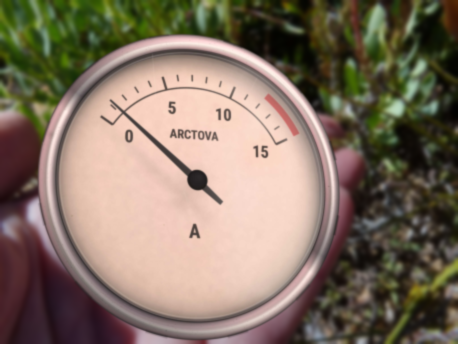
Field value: 1A
